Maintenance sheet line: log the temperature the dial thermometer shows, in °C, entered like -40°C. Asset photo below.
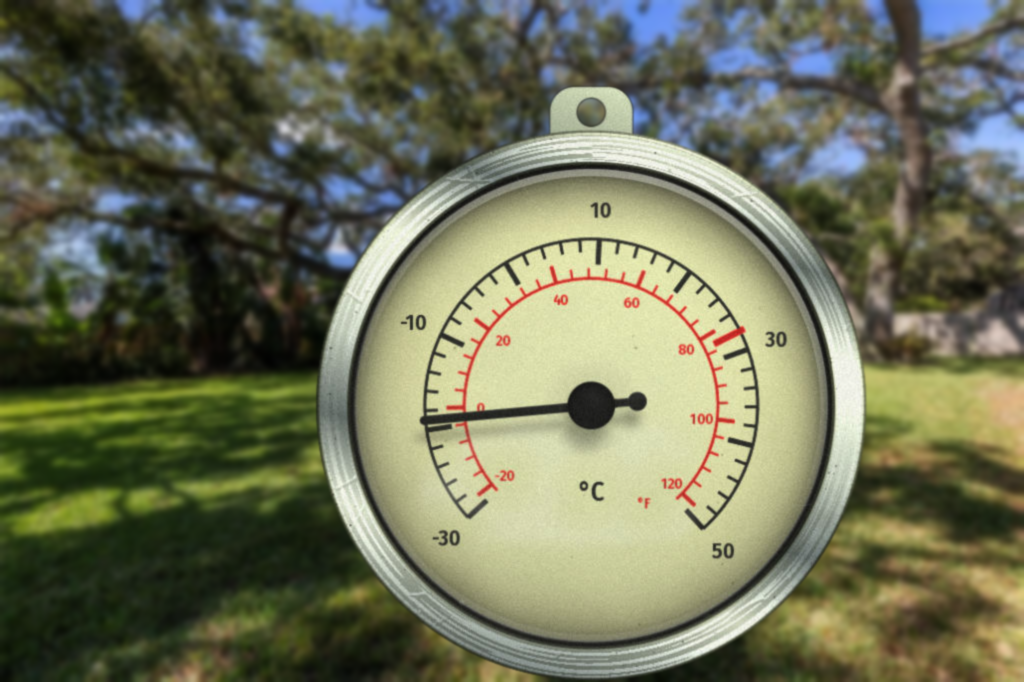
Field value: -19°C
